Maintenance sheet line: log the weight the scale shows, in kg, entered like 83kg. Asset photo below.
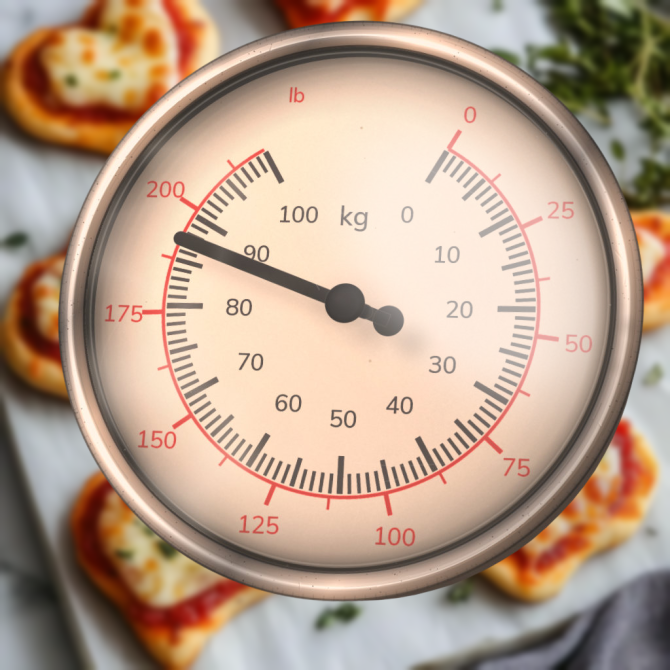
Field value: 87kg
